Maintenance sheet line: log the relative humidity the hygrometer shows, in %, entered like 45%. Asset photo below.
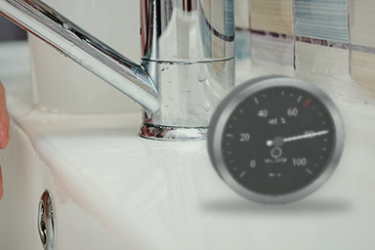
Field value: 80%
